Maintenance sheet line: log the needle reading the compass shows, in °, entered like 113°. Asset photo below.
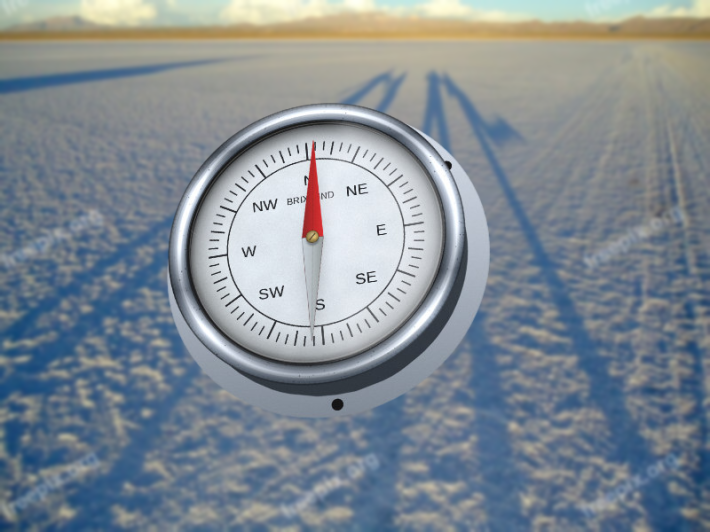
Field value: 5°
